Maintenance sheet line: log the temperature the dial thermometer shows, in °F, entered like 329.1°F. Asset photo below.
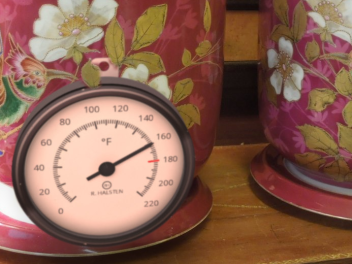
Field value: 160°F
